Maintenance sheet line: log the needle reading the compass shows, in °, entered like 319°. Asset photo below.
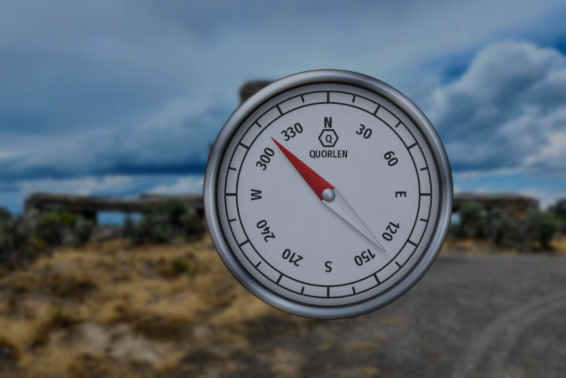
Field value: 315°
